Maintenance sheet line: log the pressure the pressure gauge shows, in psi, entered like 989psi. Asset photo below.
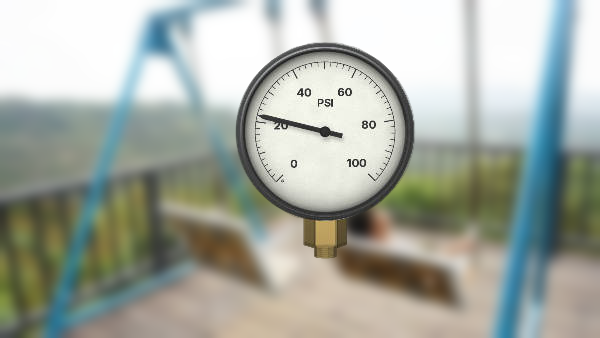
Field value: 22psi
